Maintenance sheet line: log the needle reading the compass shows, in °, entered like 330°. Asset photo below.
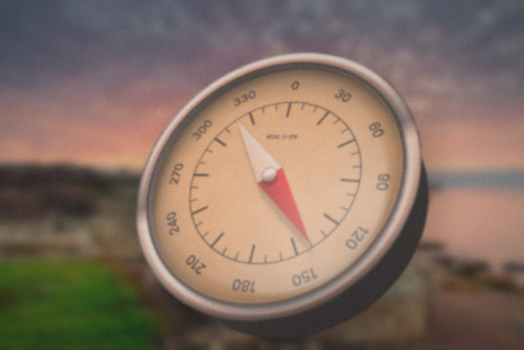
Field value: 140°
